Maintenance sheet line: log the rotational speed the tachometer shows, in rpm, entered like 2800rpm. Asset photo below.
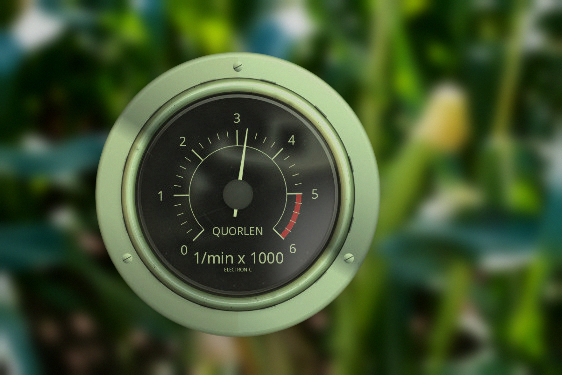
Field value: 3200rpm
